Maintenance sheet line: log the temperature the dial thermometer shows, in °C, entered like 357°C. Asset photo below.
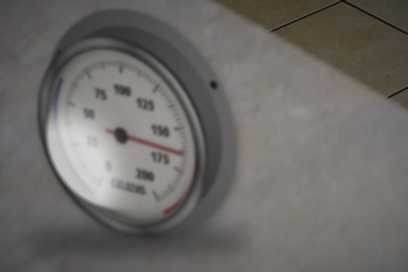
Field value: 162.5°C
